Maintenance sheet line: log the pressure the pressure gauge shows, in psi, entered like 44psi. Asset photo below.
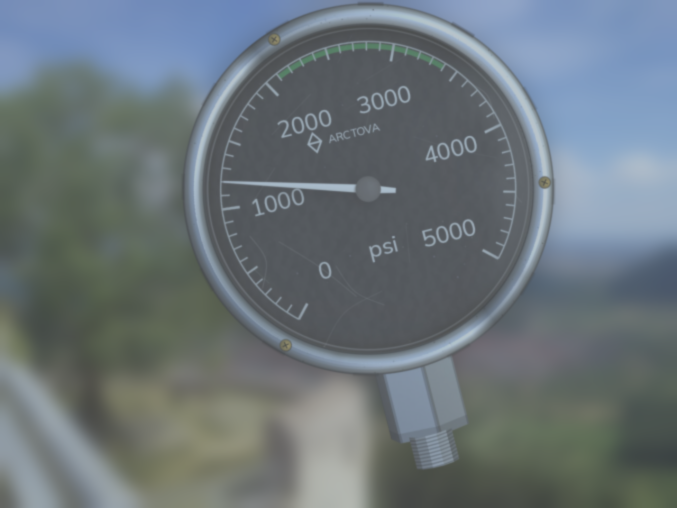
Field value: 1200psi
